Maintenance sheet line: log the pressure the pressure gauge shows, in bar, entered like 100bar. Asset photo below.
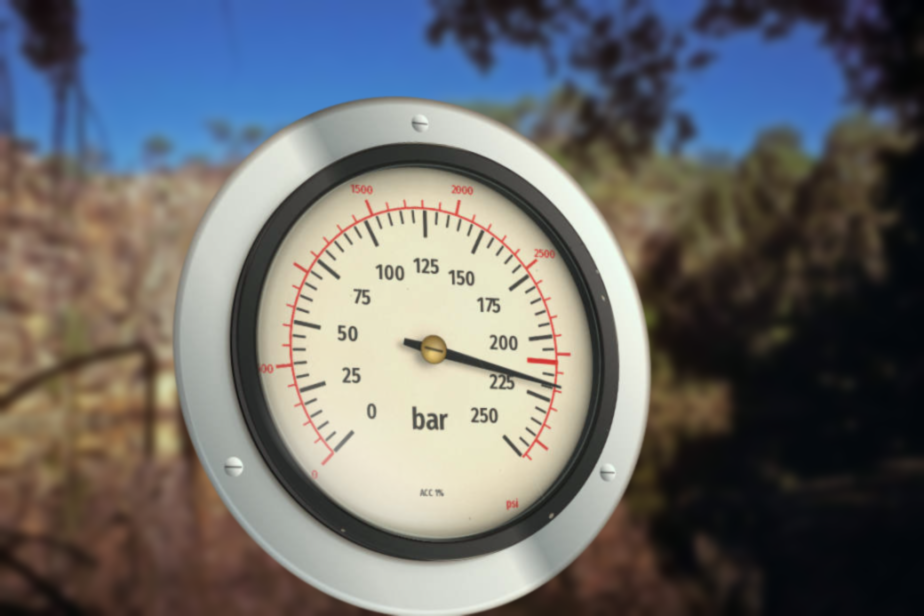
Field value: 220bar
